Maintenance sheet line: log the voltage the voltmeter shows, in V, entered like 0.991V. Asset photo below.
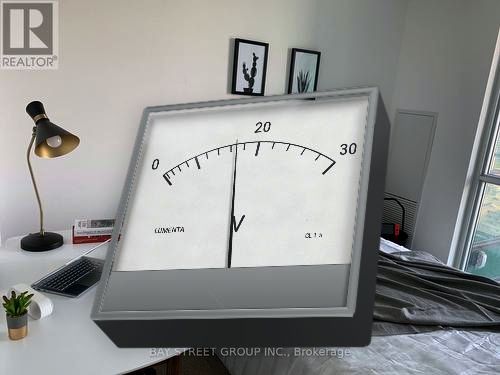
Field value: 17V
